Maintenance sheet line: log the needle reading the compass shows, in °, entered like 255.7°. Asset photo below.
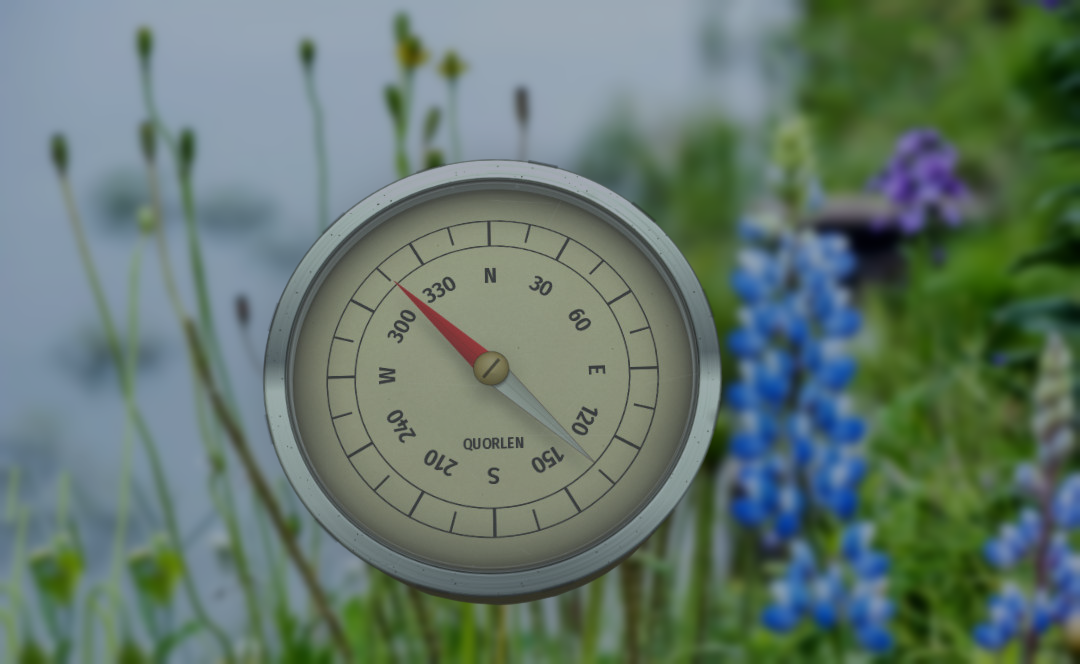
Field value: 315°
